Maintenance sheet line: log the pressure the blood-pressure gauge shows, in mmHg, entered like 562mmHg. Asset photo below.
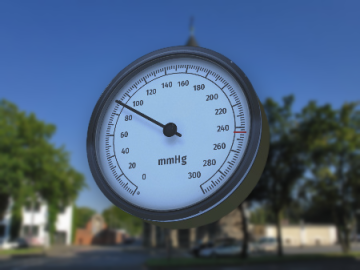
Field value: 90mmHg
